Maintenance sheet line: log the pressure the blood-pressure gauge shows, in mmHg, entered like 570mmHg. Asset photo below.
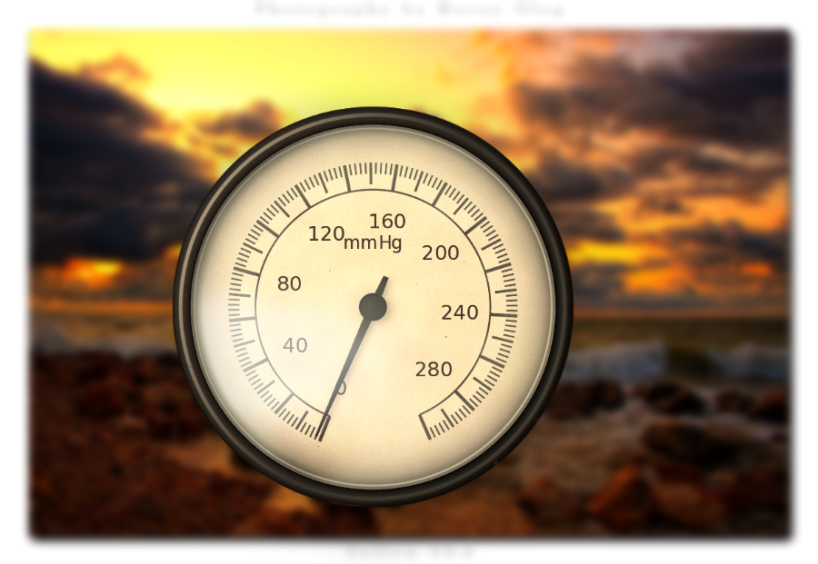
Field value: 2mmHg
